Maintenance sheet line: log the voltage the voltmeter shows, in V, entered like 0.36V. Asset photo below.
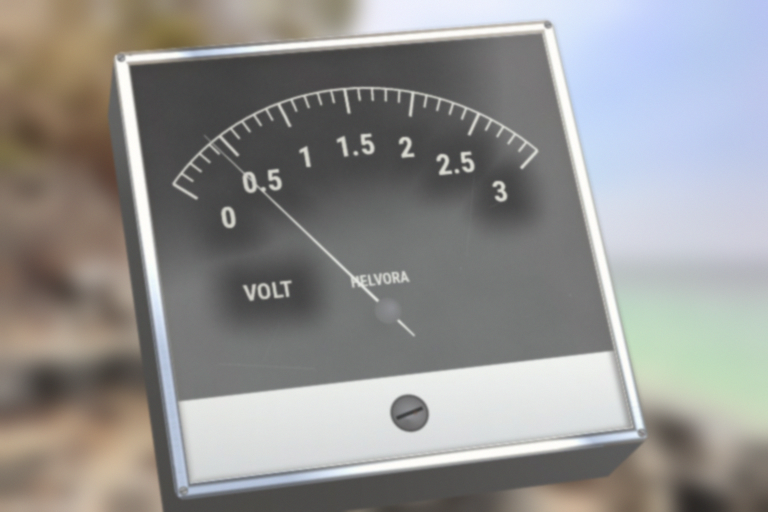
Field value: 0.4V
